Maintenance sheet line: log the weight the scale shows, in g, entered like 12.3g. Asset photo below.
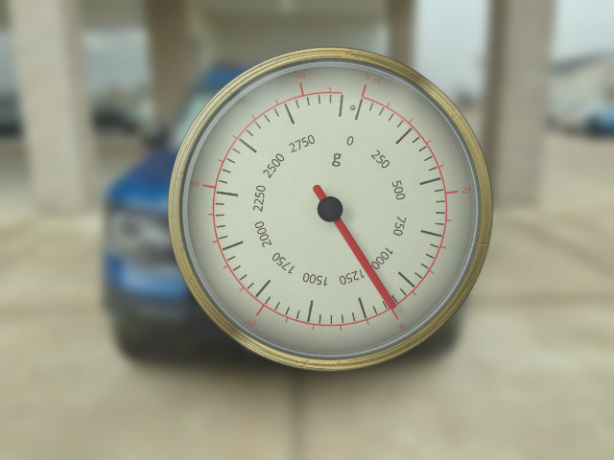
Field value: 1125g
